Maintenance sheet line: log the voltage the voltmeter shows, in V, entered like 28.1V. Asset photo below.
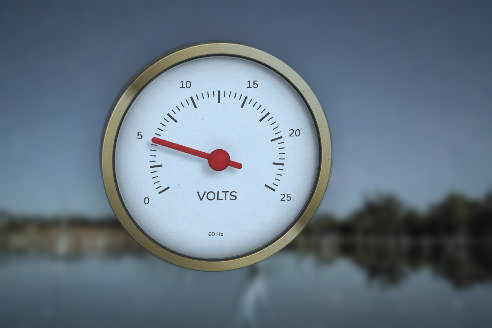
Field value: 5V
